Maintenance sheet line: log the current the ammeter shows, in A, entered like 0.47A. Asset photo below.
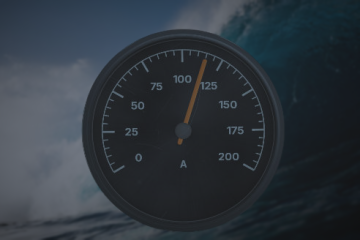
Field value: 115A
